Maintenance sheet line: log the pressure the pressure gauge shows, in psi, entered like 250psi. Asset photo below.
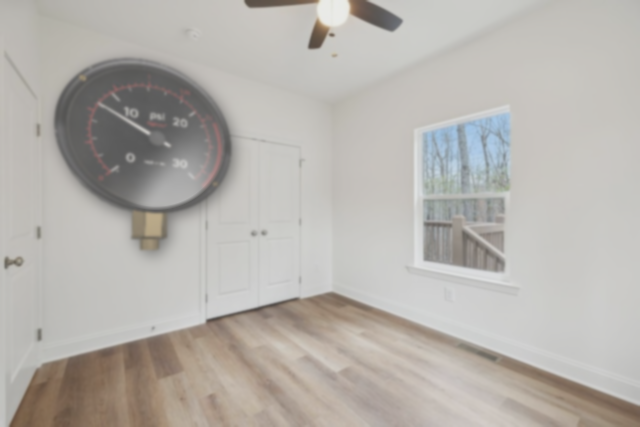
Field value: 8psi
